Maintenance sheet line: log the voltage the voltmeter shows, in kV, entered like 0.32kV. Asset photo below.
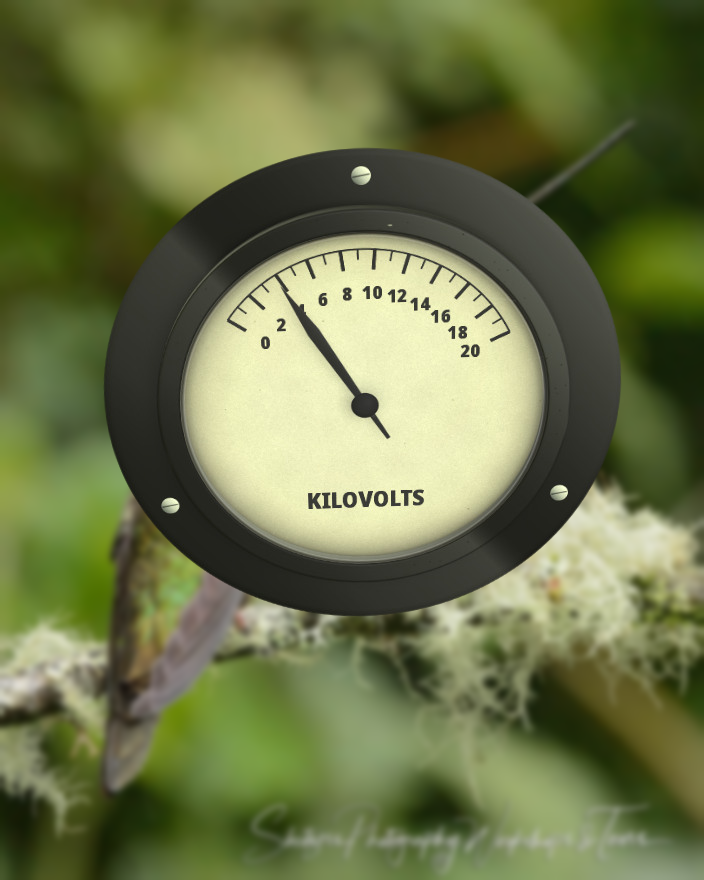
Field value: 4kV
